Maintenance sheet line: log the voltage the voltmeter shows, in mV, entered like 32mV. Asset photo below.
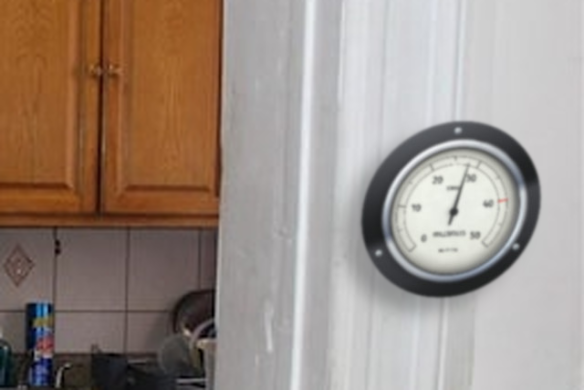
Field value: 27.5mV
